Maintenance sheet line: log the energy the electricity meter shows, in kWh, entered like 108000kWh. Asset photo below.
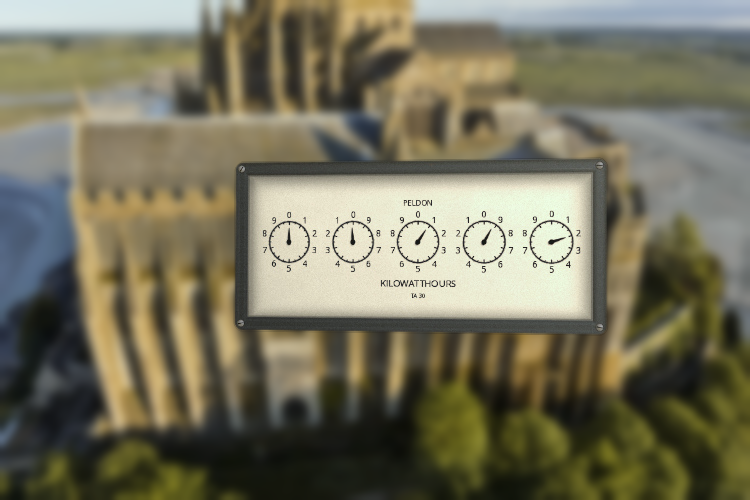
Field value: 92kWh
